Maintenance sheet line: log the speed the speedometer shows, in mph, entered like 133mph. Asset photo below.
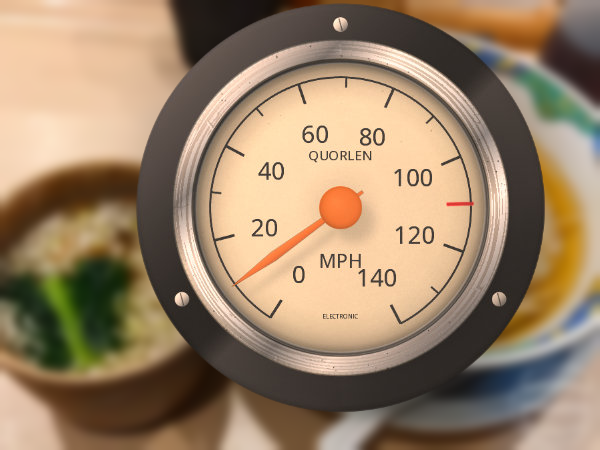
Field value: 10mph
